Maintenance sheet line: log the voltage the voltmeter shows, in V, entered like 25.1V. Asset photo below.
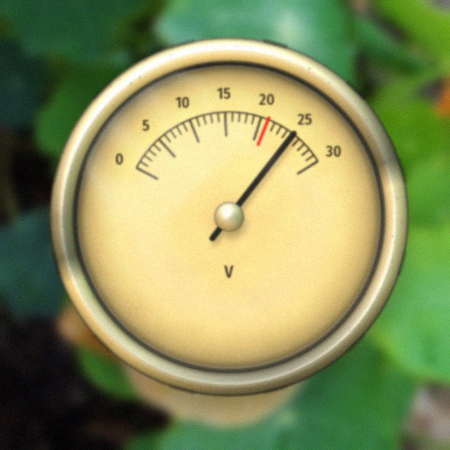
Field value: 25V
